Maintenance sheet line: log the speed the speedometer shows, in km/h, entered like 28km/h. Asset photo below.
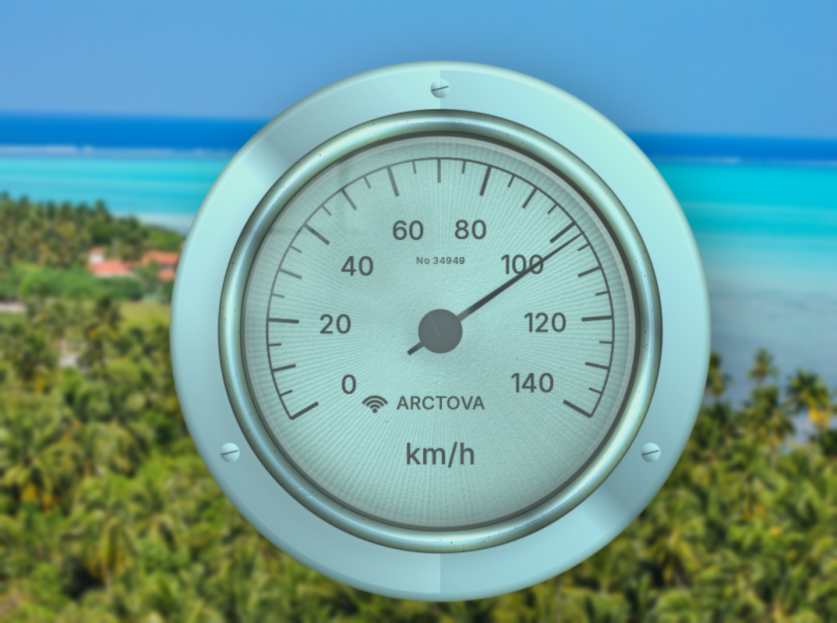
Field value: 102.5km/h
